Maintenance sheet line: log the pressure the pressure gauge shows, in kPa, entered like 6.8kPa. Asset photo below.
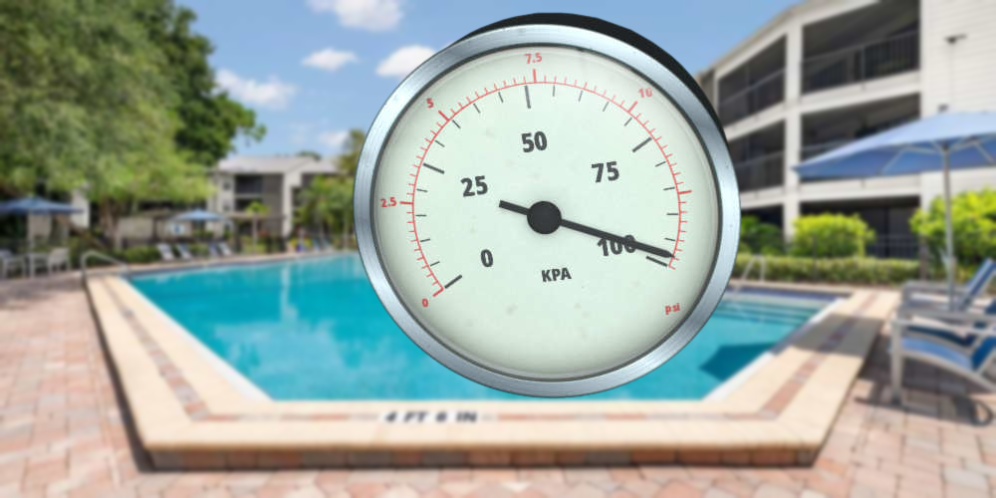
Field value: 97.5kPa
